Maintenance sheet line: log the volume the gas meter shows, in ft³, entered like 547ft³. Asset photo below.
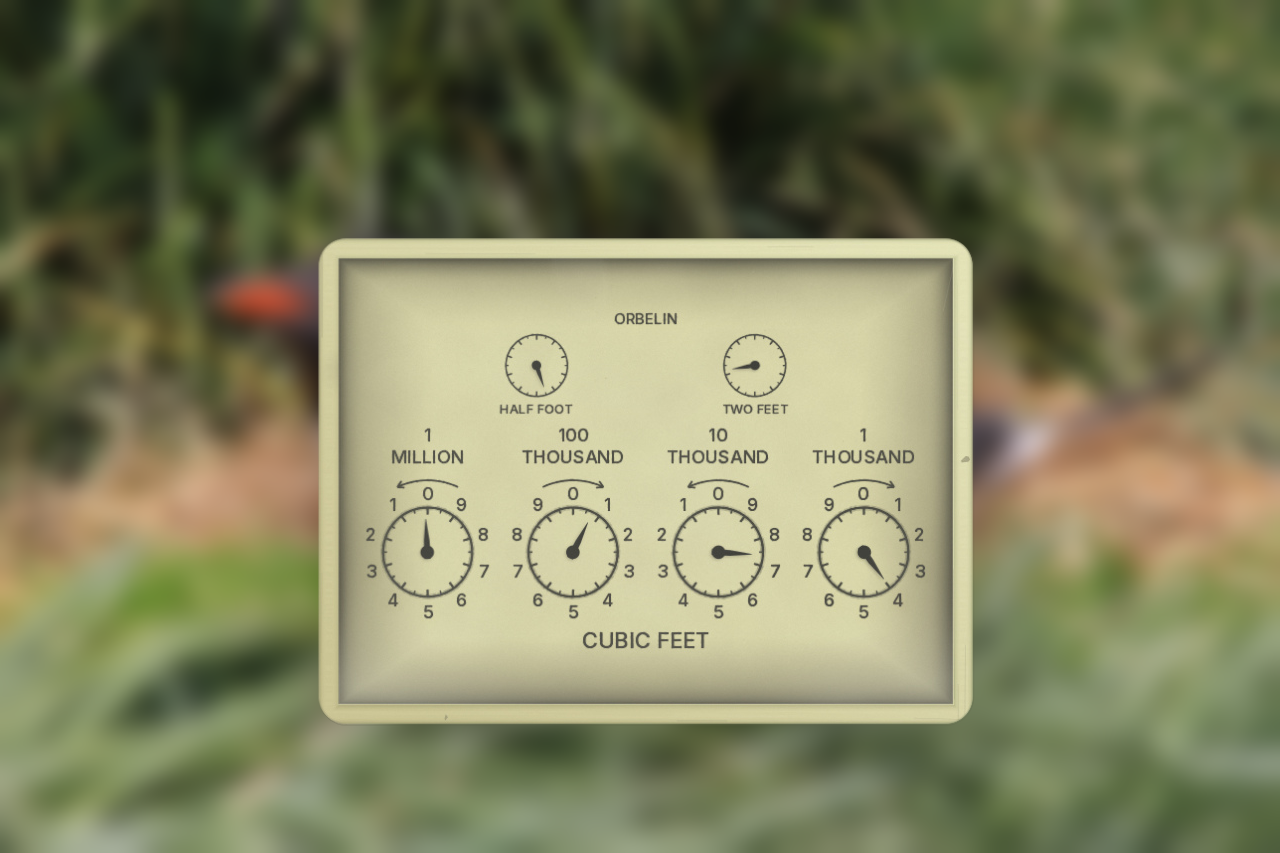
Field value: 7400ft³
